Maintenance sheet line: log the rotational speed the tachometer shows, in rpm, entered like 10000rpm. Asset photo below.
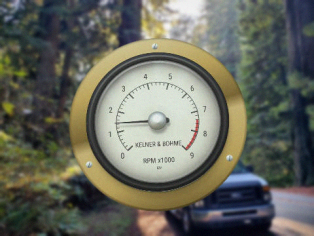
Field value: 1400rpm
